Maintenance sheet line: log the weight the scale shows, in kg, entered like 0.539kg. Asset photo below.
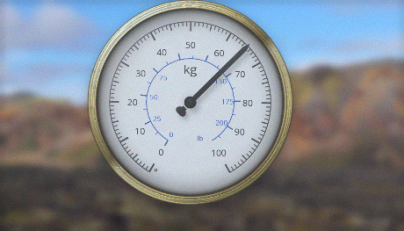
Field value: 65kg
